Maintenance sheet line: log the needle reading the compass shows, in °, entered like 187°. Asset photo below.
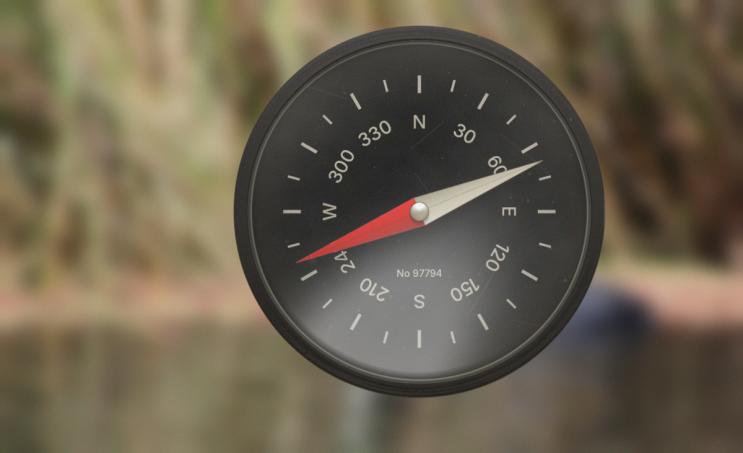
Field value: 247.5°
